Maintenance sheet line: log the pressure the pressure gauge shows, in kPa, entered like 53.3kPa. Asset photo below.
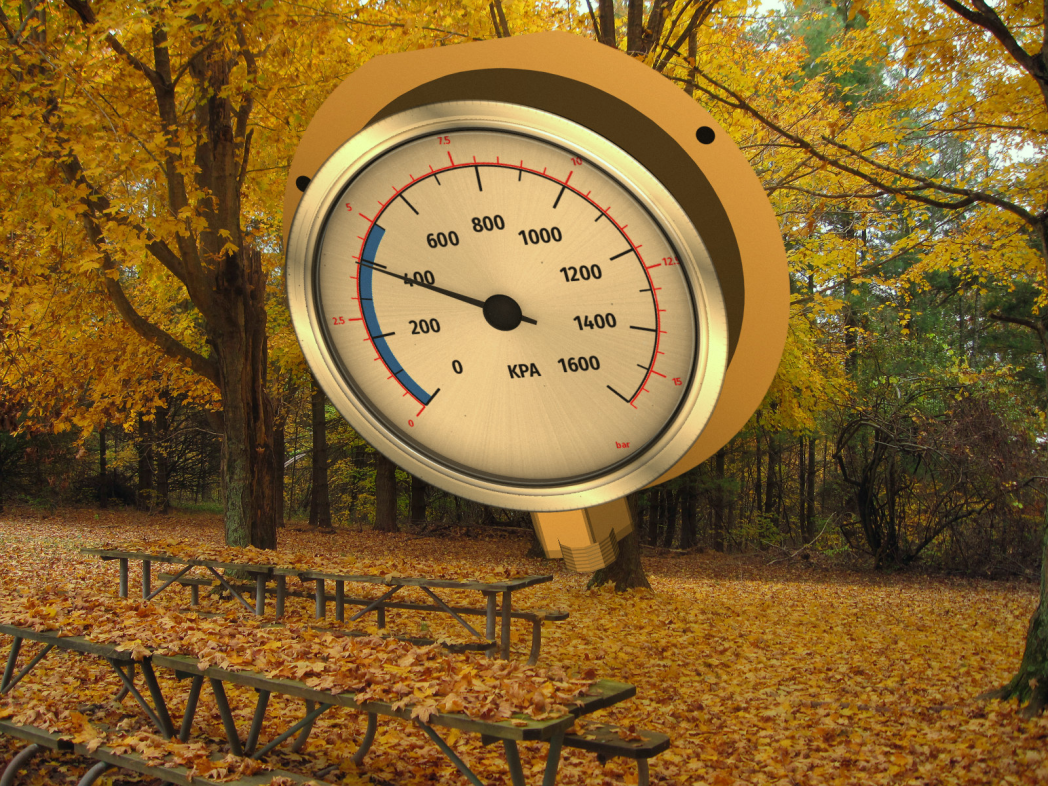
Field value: 400kPa
